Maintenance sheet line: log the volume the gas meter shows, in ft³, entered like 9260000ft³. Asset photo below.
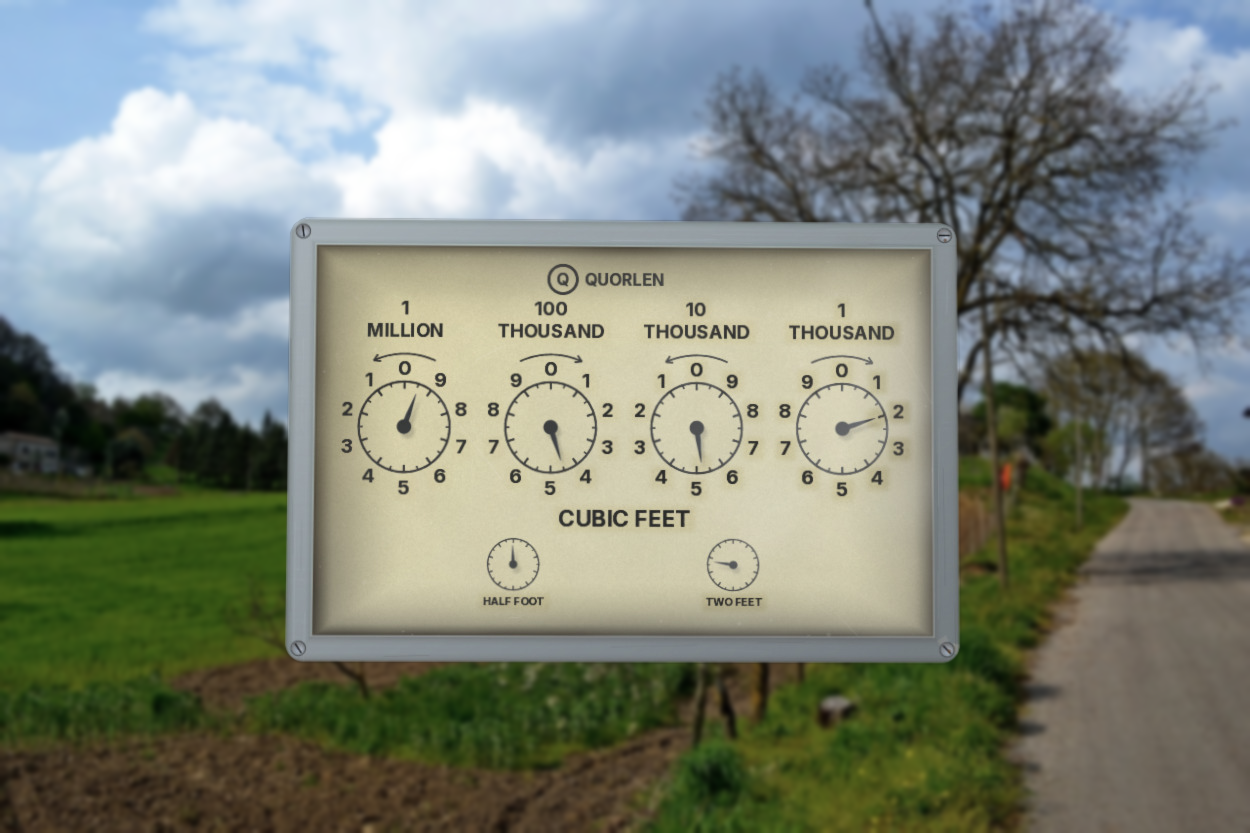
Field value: 945200ft³
